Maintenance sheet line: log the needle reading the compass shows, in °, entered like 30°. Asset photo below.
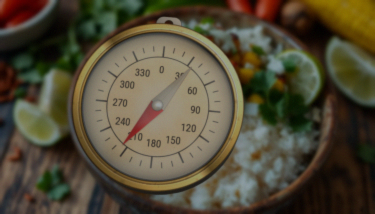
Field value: 215°
